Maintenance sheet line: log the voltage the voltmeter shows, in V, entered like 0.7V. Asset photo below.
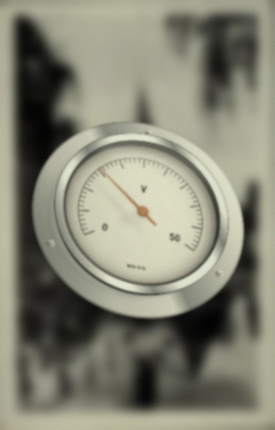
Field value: 15V
